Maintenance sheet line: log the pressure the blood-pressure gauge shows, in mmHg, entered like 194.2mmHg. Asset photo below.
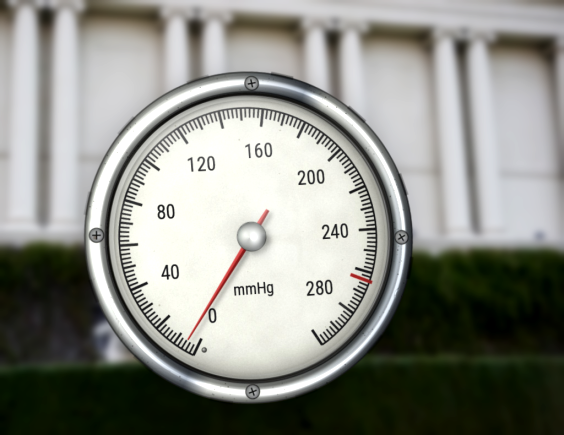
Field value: 6mmHg
